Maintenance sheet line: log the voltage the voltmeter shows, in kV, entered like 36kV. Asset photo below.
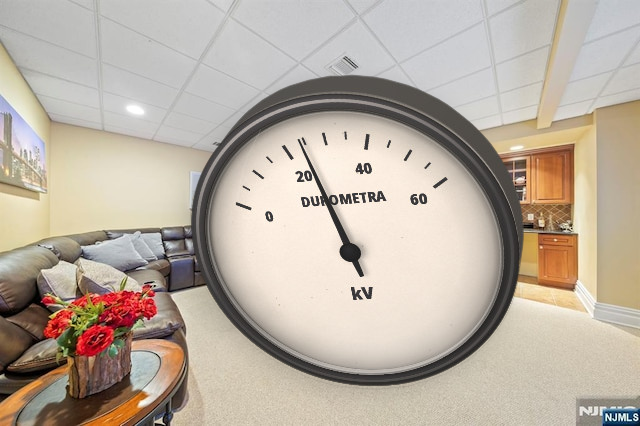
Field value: 25kV
